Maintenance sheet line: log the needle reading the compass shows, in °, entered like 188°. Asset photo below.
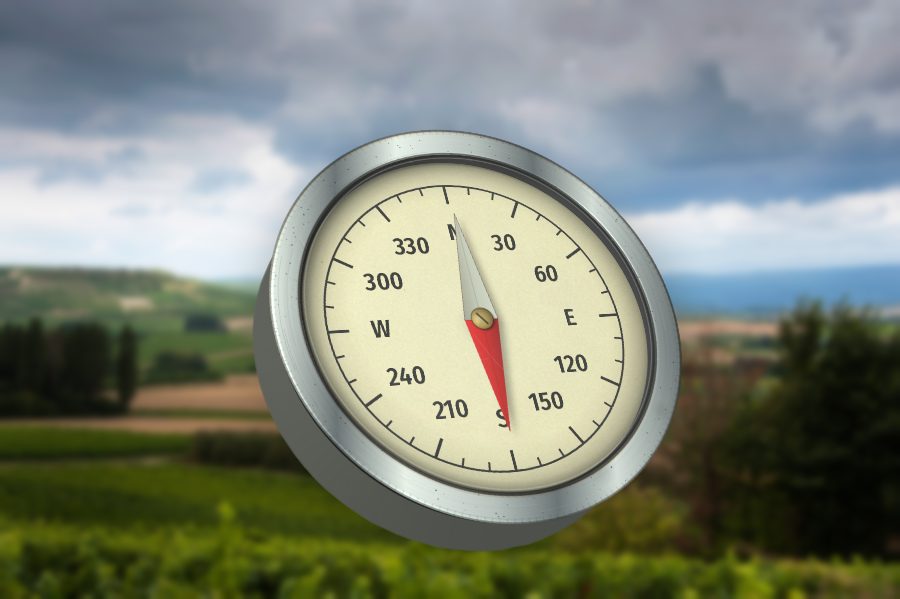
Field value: 180°
